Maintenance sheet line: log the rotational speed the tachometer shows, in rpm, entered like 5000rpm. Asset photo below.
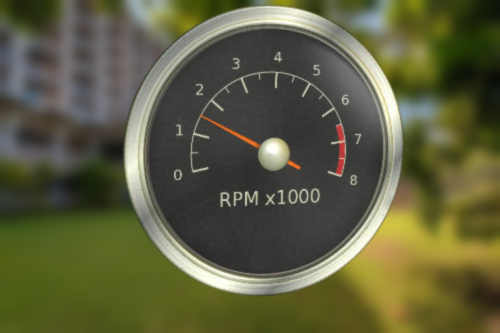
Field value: 1500rpm
